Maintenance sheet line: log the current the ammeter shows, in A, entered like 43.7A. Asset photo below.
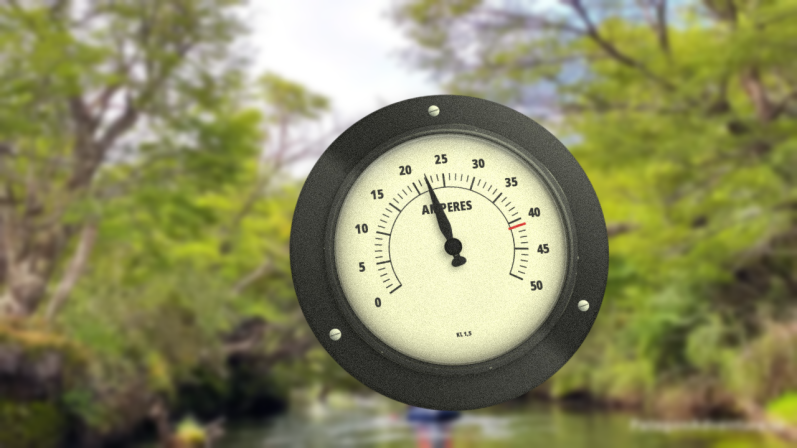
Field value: 22A
